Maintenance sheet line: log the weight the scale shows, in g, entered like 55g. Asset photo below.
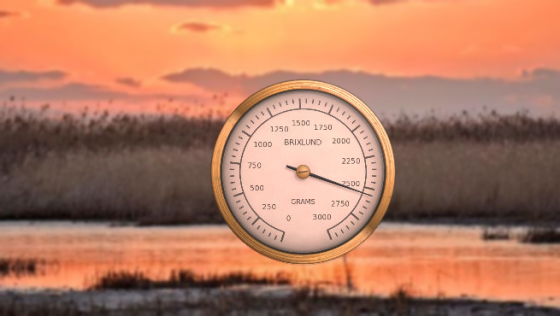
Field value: 2550g
